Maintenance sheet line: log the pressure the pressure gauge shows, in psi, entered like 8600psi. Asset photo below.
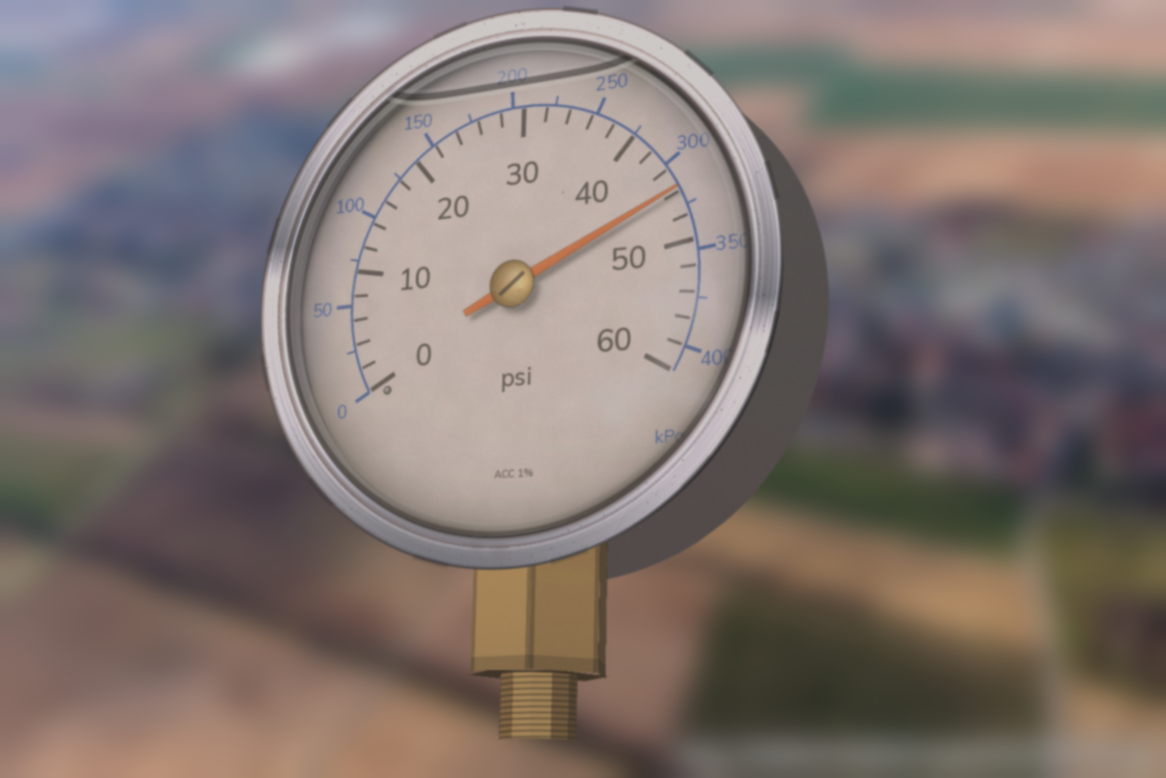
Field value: 46psi
